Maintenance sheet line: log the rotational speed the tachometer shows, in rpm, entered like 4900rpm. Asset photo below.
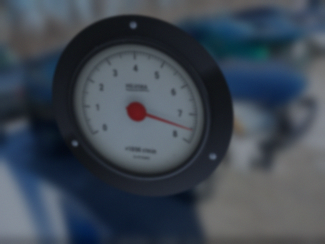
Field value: 7500rpm
